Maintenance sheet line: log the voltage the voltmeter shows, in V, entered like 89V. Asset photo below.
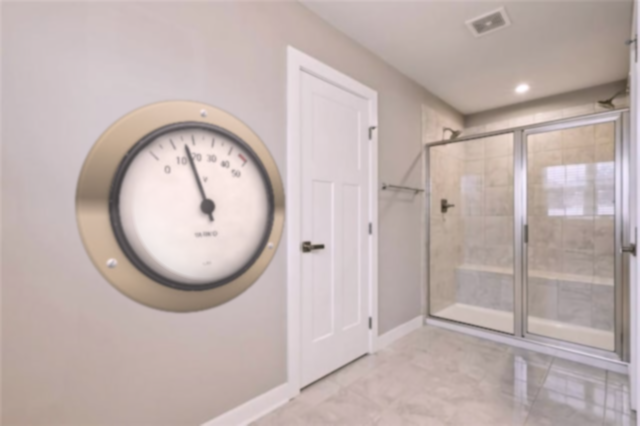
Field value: 15V
